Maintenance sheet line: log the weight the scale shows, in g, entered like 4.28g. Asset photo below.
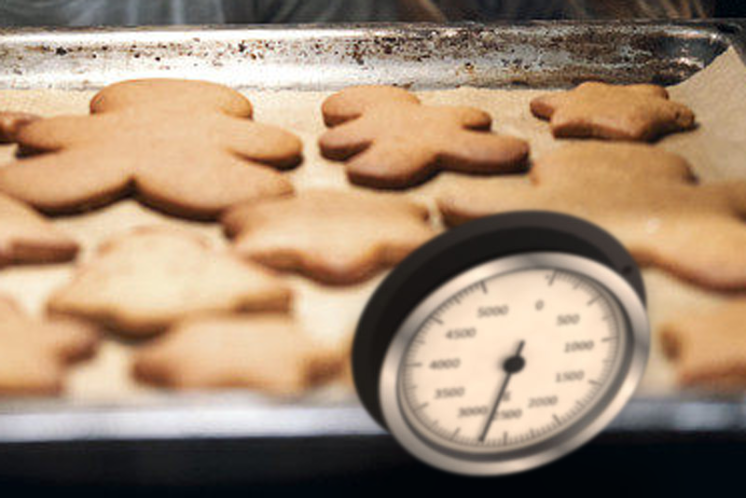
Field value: 2750g
